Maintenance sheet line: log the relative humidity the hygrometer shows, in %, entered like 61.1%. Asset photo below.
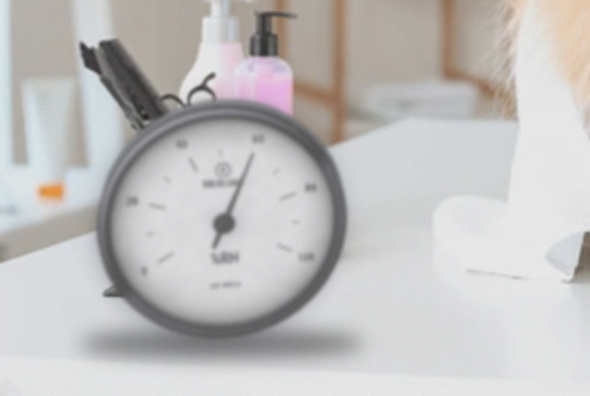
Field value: 60%
